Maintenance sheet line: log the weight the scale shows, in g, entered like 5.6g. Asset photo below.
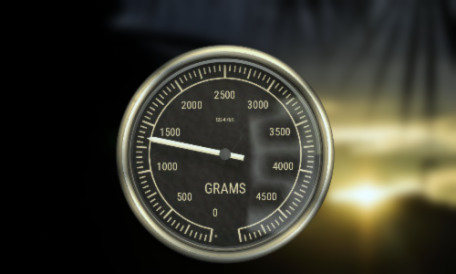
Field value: 1350g
